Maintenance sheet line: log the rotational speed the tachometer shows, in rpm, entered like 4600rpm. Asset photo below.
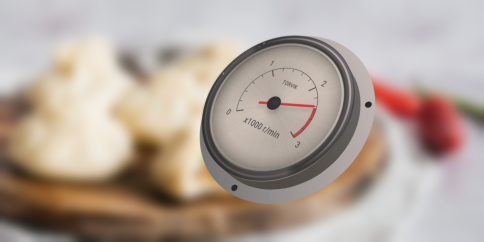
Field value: 2400rpm
